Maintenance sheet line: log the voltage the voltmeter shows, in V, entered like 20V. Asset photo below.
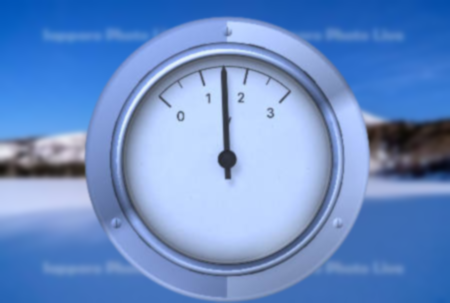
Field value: 1.5V
